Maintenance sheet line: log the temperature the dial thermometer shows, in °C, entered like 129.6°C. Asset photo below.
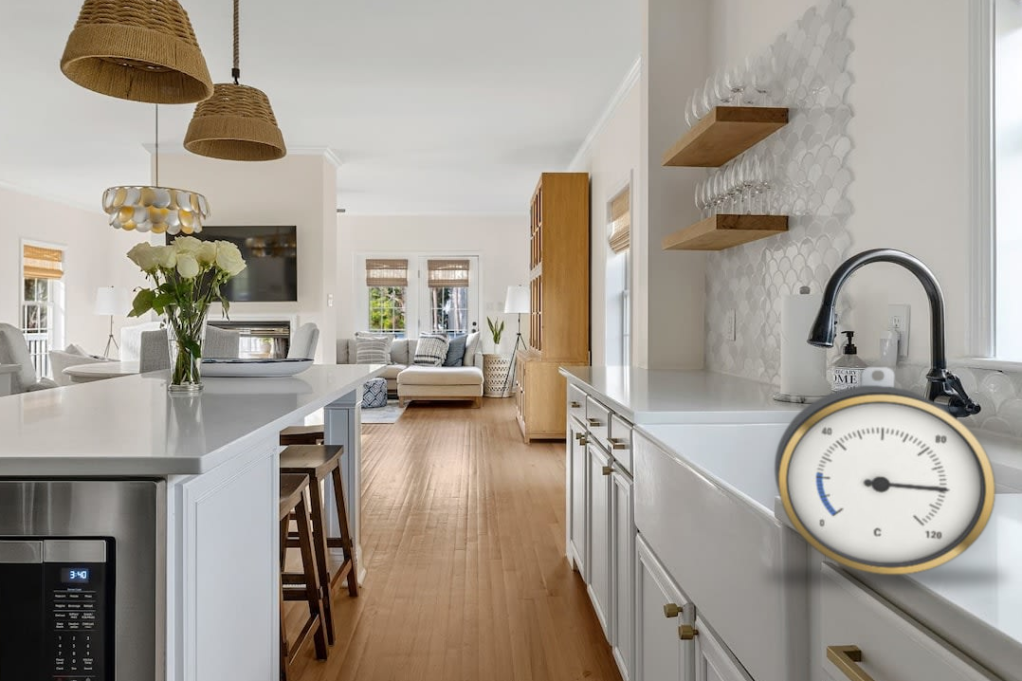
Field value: 100°C
